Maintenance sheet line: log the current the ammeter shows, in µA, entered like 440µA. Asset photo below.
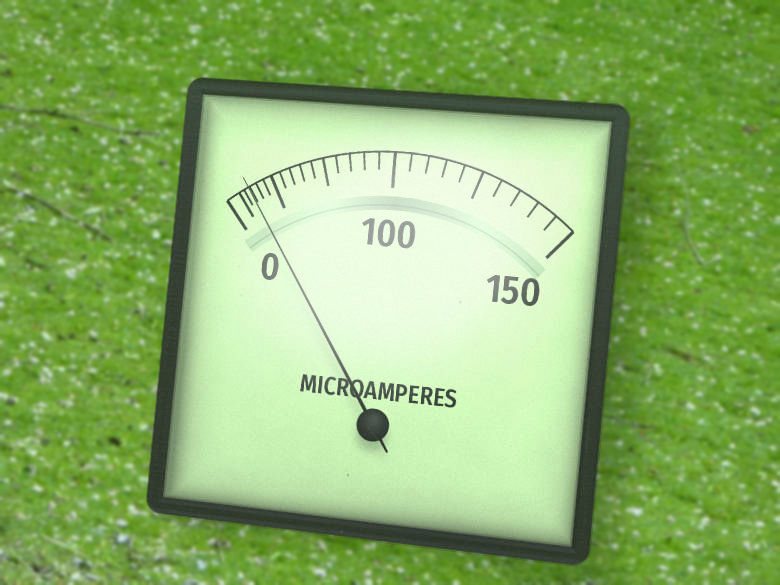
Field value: 35µA
